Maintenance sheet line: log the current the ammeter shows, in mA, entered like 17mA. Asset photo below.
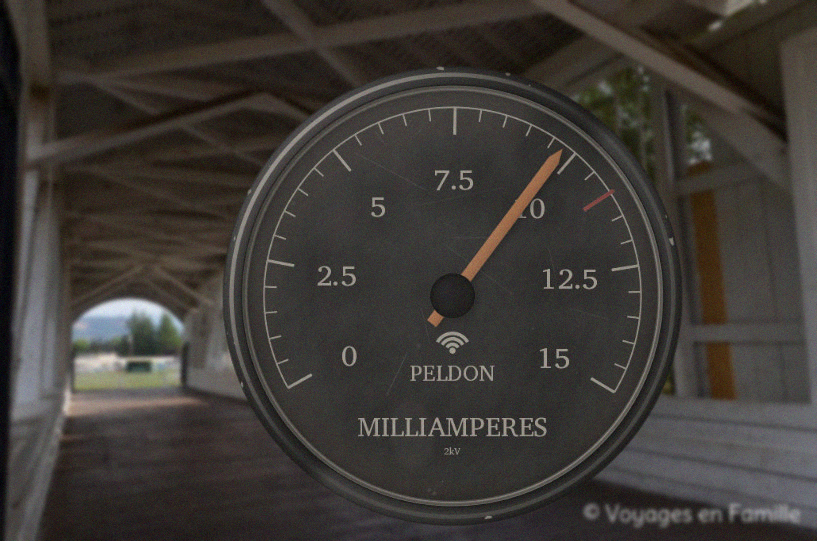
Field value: 9.75mA
